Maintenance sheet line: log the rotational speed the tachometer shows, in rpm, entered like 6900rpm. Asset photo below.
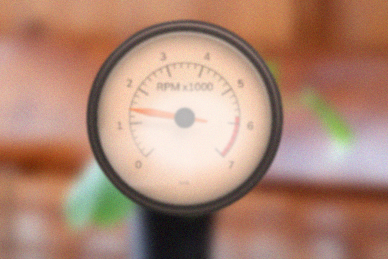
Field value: 1400rpm
